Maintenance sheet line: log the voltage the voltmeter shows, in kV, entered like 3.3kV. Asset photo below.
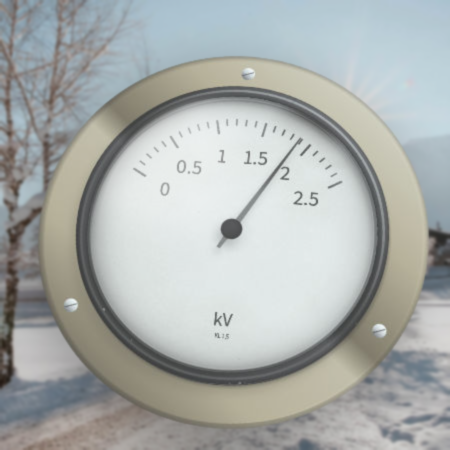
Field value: 1.9kV
